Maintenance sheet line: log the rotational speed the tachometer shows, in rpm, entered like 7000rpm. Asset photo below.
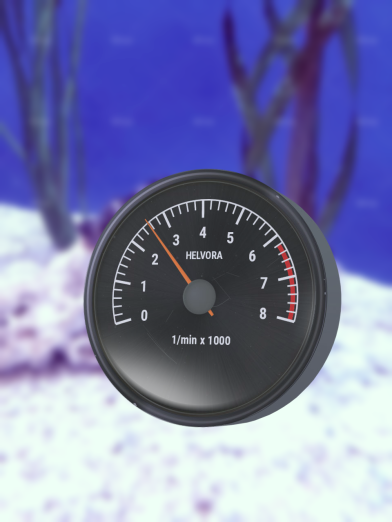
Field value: 2600rpm
